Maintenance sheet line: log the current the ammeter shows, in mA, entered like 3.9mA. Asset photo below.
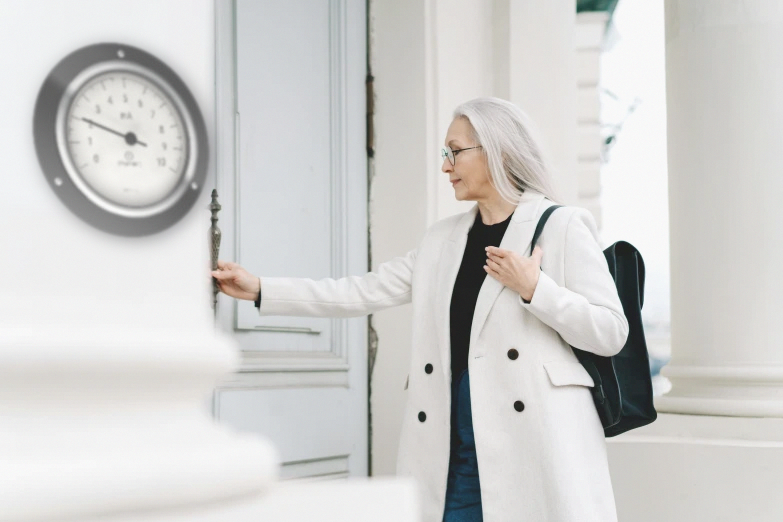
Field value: 2mA
